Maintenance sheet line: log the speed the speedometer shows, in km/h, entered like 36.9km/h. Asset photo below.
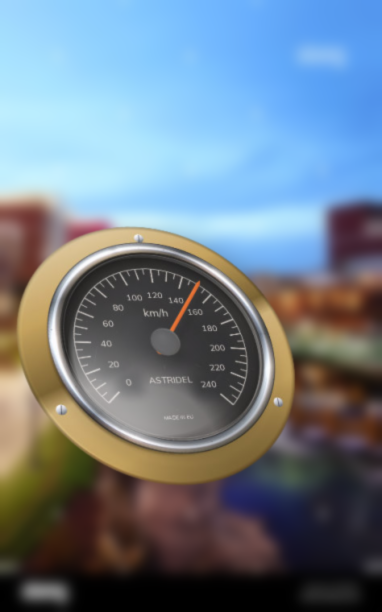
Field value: 150km/h
